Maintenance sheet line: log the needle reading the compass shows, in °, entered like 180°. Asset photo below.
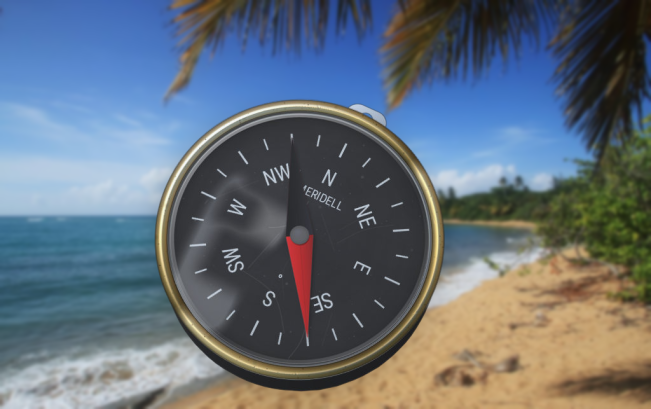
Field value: 150°
